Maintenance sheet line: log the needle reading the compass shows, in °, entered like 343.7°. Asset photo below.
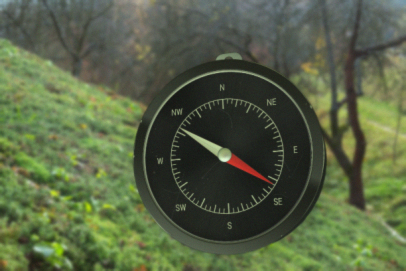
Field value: 125°
